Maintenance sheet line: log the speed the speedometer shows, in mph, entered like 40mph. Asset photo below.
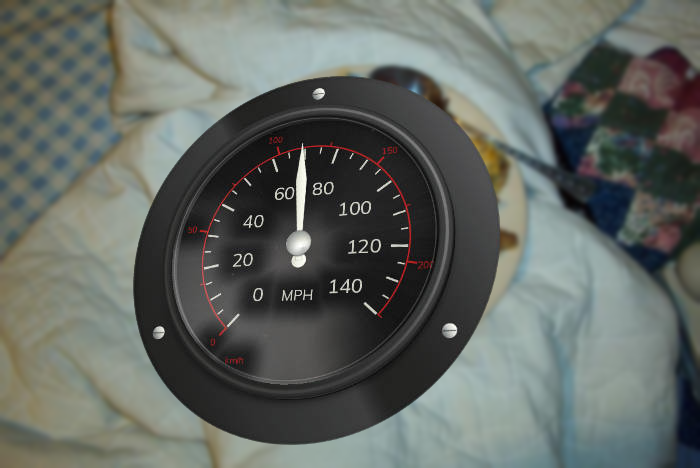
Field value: 70mph
